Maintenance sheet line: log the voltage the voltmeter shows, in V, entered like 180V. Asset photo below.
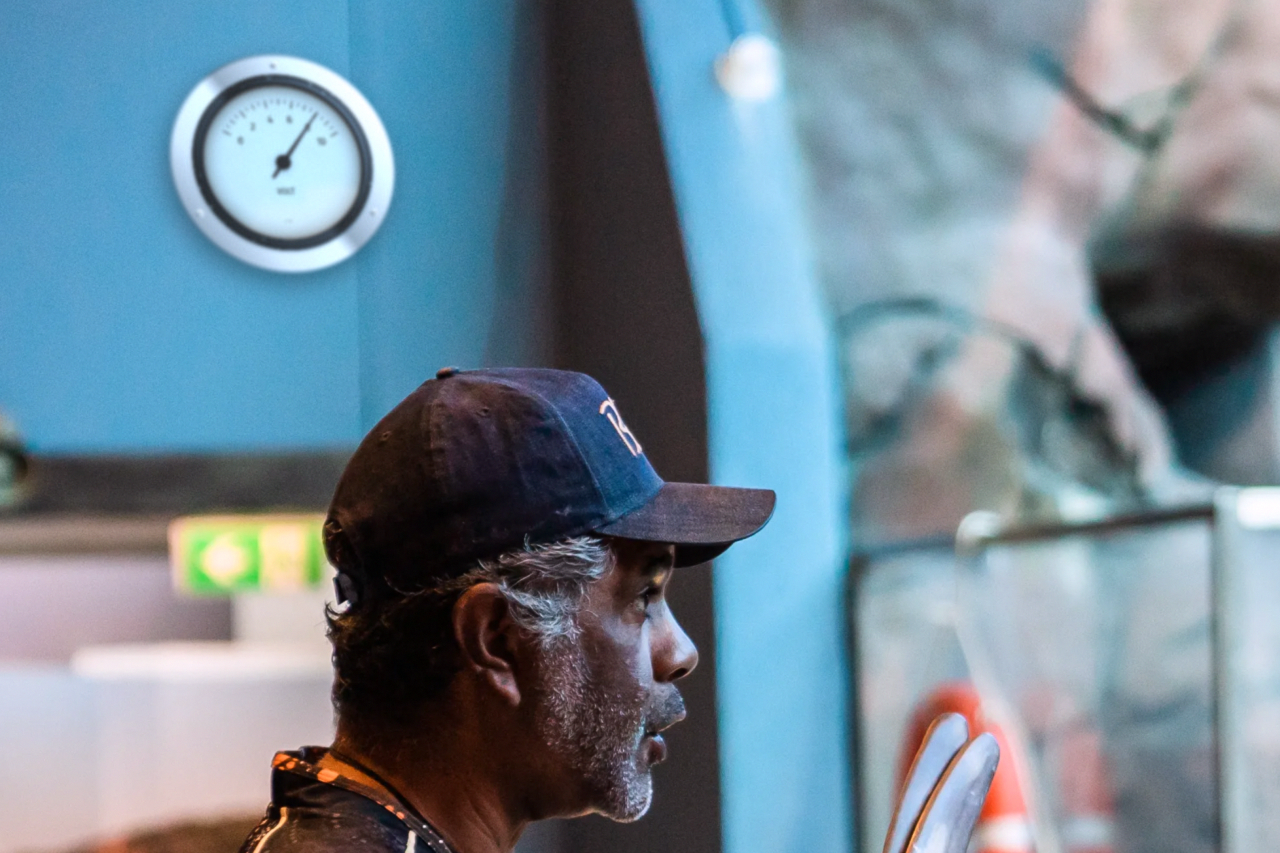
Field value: 8V
